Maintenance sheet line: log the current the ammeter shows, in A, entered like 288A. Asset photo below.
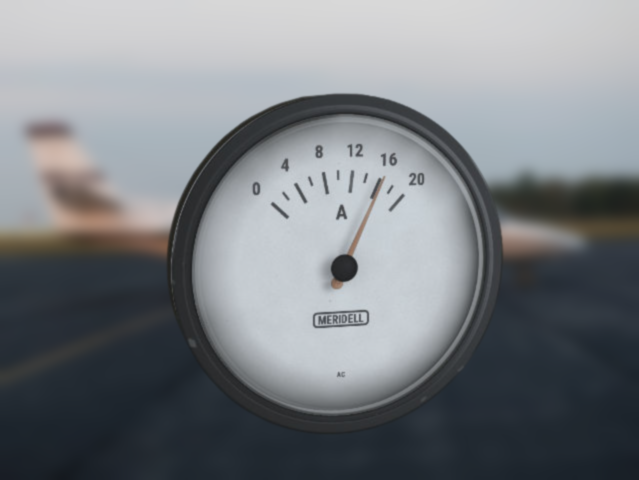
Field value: 16A
